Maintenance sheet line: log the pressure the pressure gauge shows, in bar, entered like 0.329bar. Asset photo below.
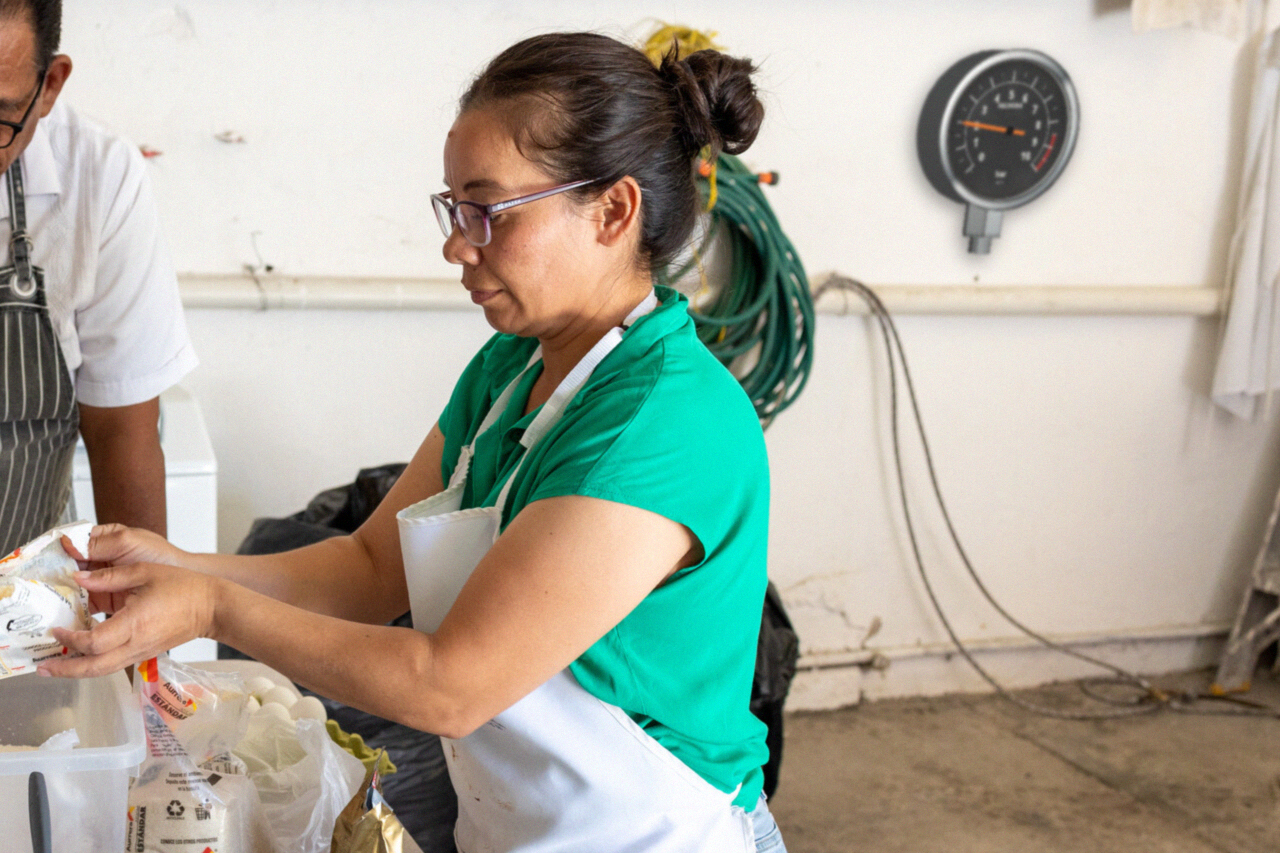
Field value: 2bar
